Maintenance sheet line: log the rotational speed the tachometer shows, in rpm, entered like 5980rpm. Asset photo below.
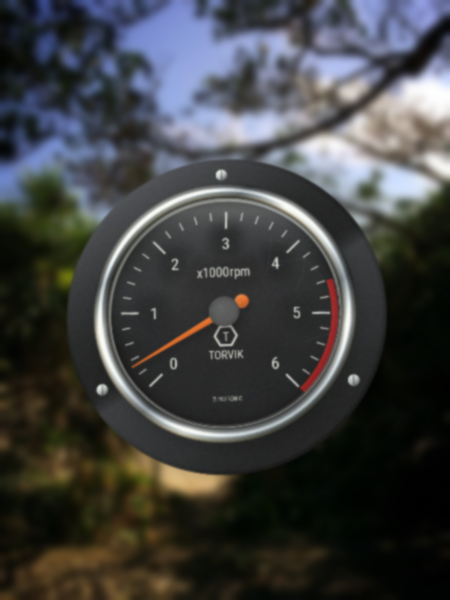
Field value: 300rpm
